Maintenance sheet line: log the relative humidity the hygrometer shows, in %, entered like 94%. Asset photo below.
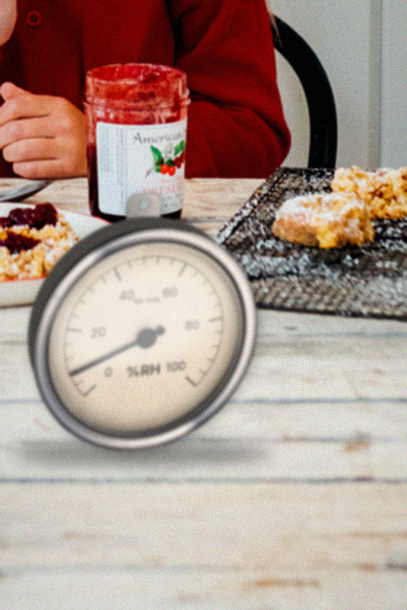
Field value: 8%
